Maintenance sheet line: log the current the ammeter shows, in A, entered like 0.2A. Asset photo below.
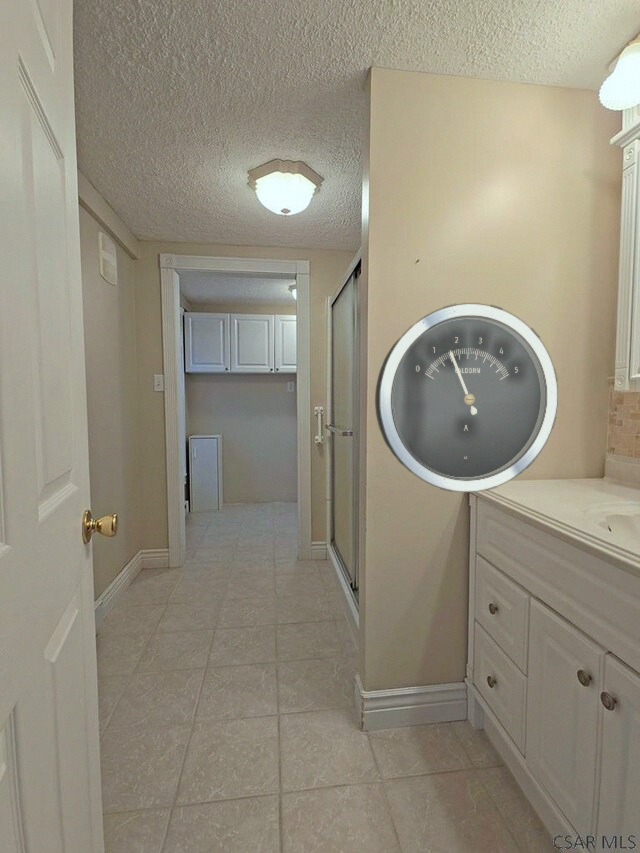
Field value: 1.5A
